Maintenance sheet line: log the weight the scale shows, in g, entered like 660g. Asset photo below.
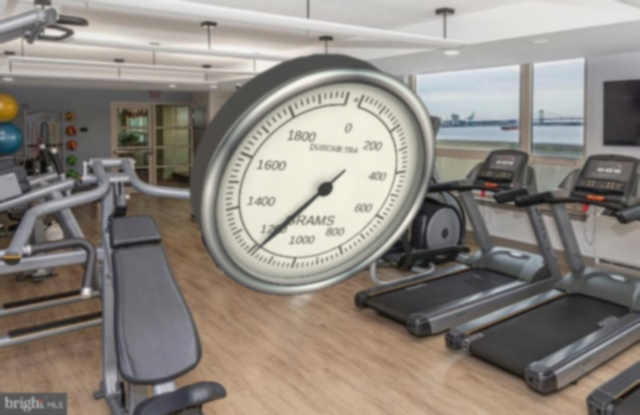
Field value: 1200g
